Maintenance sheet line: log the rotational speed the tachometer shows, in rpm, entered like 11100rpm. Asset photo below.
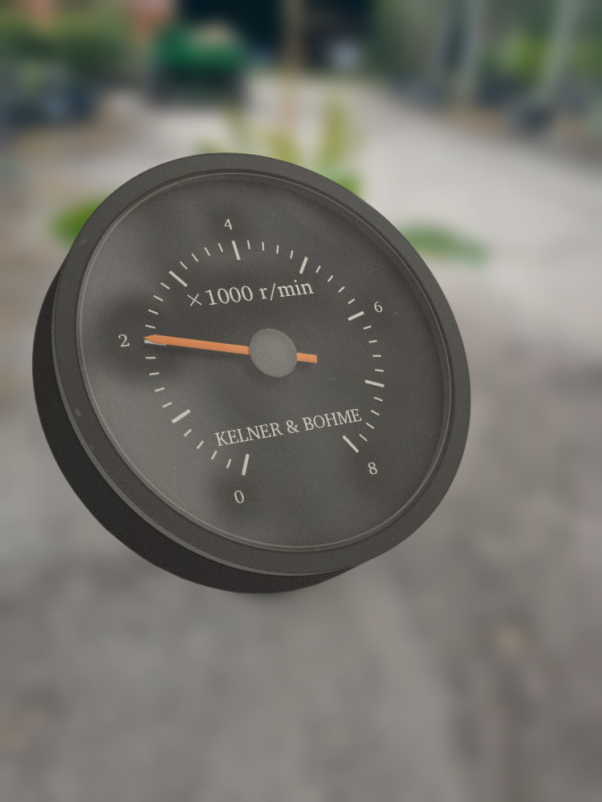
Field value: 2000rpm
